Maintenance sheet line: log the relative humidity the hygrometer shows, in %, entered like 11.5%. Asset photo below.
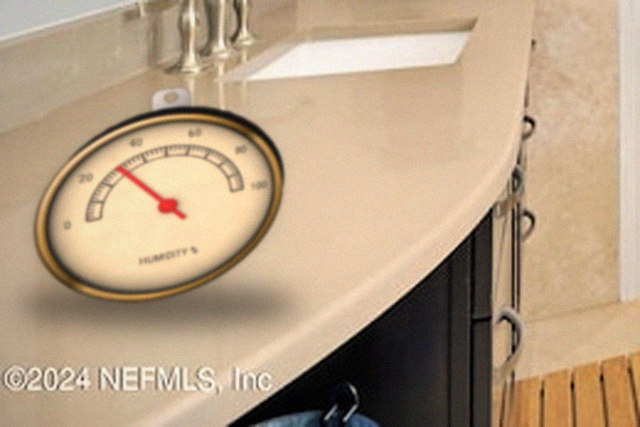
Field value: 30%
